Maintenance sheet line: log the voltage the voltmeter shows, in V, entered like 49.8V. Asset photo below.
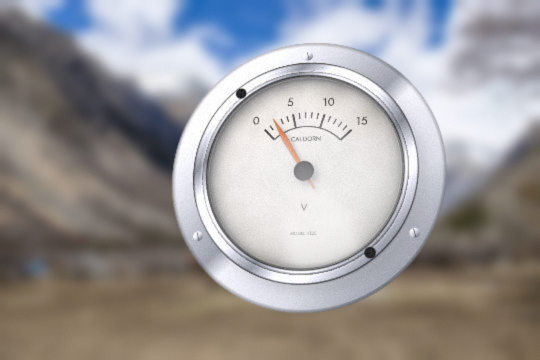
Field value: 2V
